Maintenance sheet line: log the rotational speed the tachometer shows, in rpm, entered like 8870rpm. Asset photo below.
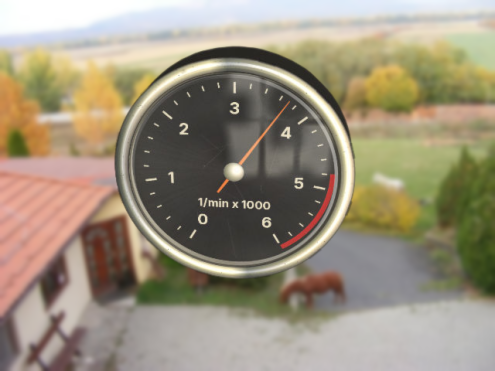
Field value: 3700rpm
